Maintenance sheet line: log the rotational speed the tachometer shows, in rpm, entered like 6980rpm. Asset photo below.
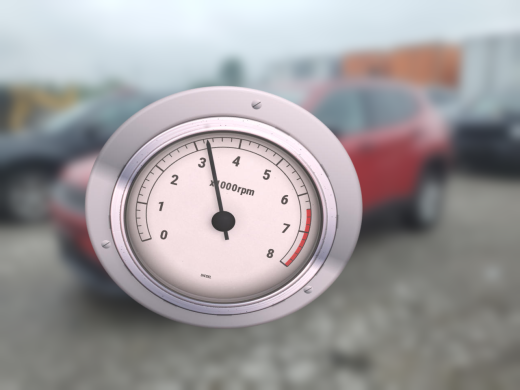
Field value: 3300rpm
